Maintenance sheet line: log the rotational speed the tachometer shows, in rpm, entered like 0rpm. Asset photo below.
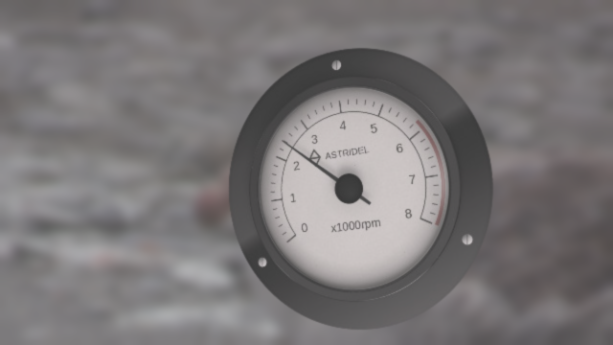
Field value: 2400rpm
